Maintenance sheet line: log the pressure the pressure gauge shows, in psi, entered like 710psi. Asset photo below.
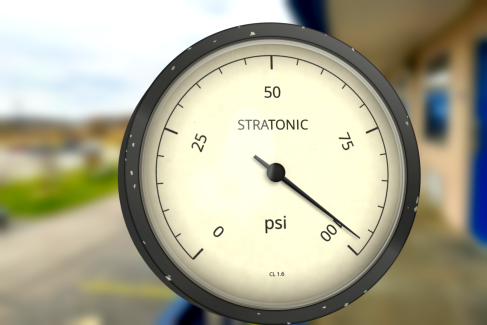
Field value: 97.5psi
